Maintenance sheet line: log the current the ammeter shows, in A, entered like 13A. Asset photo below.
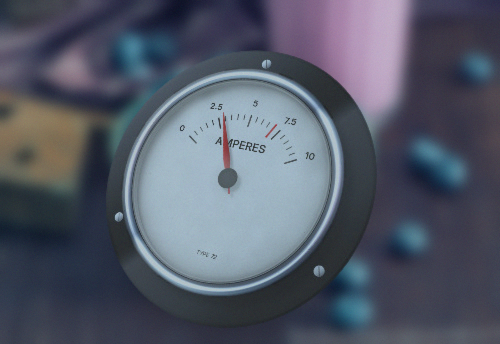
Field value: 3A
